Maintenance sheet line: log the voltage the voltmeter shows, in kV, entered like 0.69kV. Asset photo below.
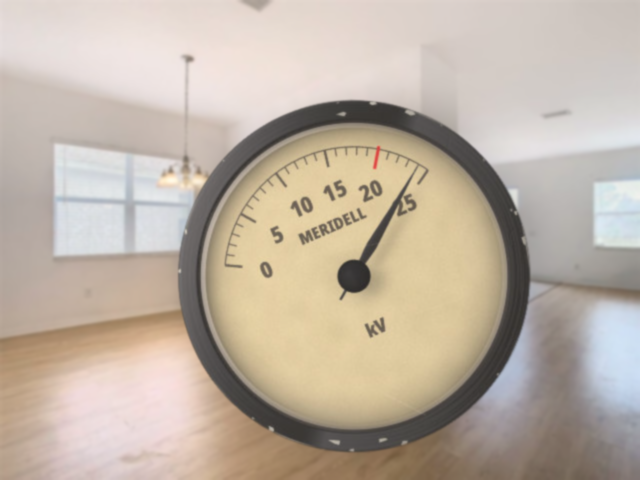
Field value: 24kV
